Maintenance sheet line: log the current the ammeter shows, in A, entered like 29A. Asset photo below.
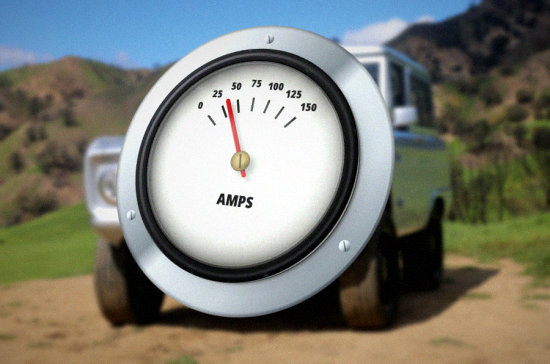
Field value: 37.5A
